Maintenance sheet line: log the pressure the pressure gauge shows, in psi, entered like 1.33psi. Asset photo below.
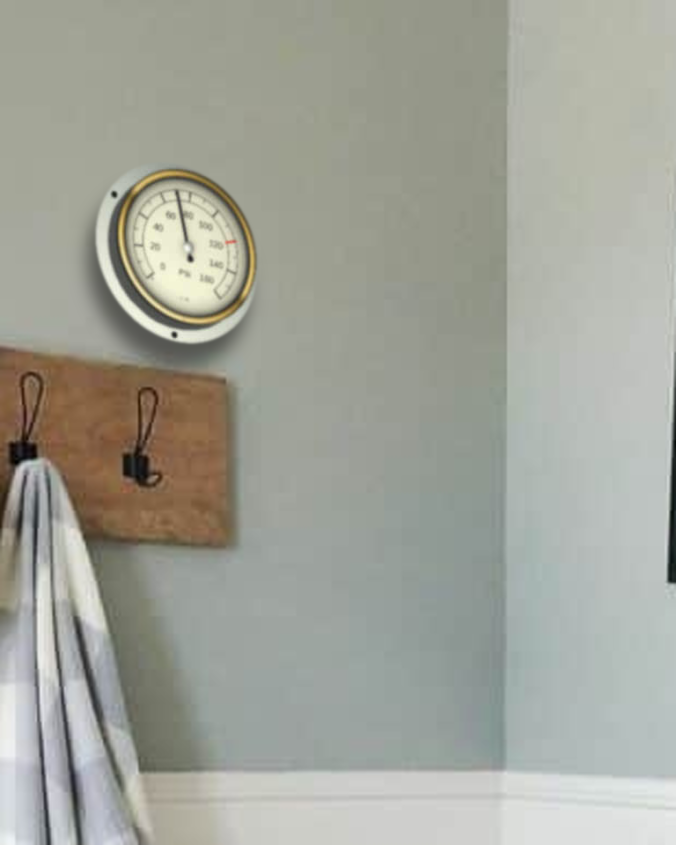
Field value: 70psi
